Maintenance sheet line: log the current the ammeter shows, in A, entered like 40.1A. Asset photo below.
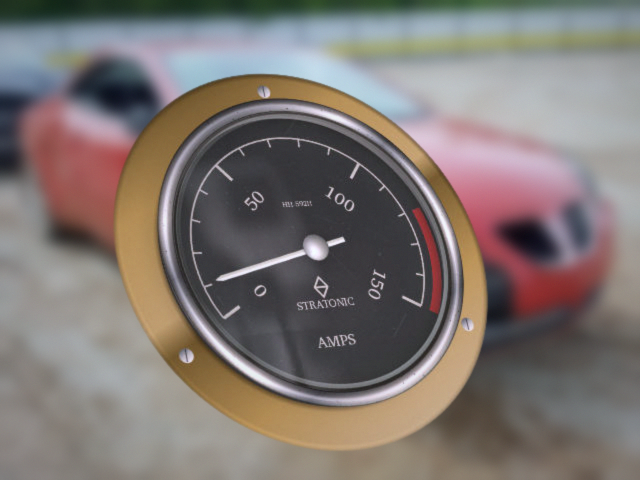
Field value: 10A
